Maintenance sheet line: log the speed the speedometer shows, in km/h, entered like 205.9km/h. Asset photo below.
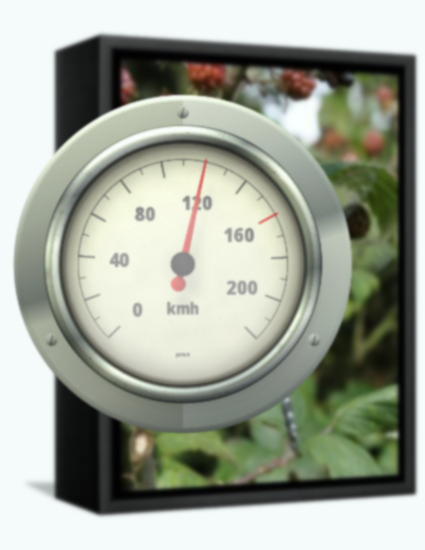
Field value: 120km/h
